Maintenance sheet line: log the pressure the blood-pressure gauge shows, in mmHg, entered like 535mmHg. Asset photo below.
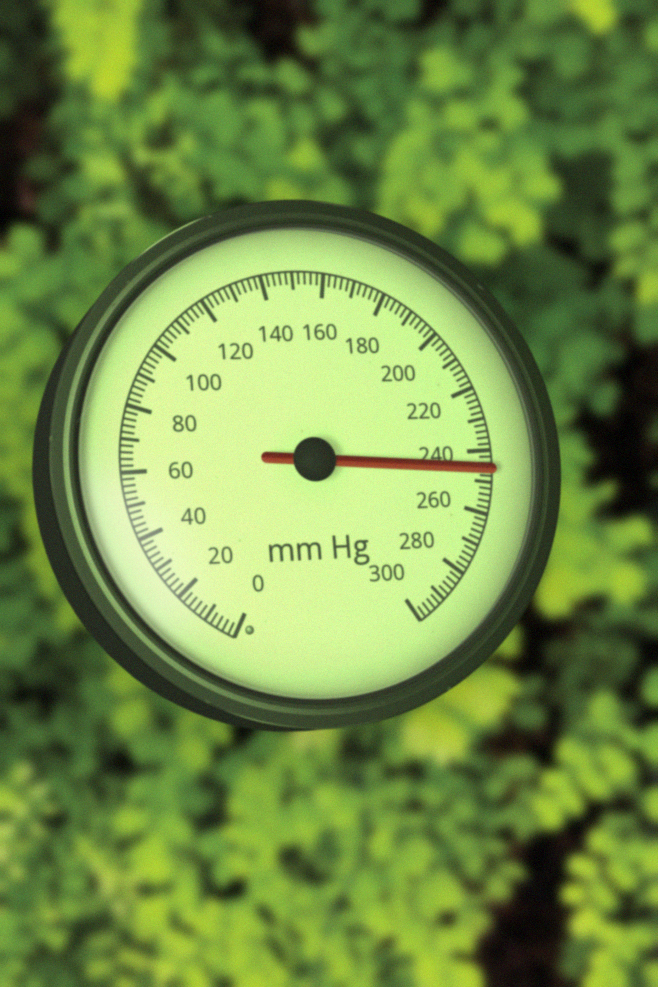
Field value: 246mmHg
